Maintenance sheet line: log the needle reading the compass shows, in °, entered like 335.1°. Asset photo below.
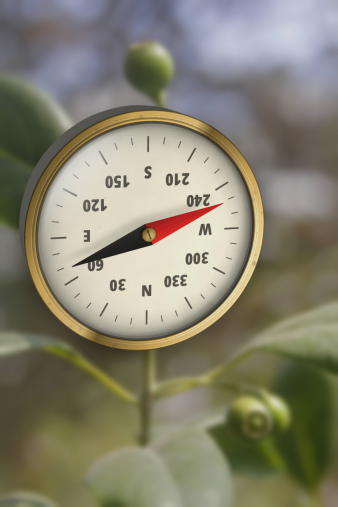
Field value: 250°
